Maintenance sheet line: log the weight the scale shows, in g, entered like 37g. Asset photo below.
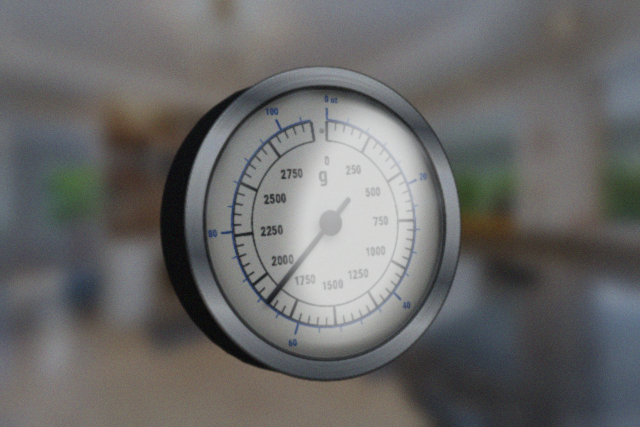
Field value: 1900g
